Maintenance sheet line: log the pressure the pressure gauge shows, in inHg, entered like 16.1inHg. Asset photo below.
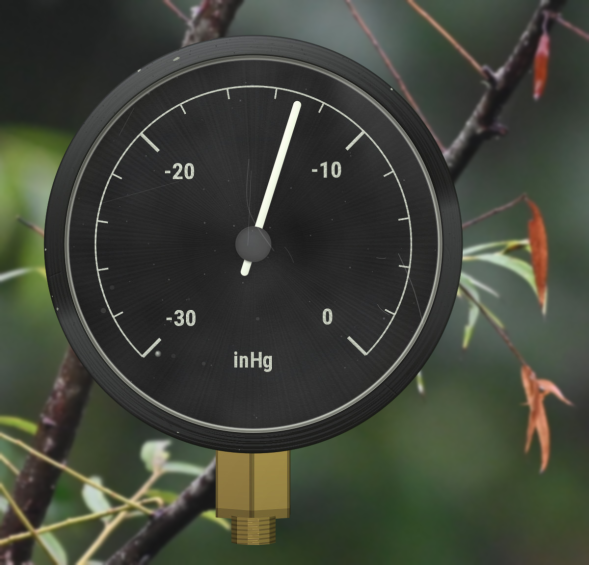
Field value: -13inHg
